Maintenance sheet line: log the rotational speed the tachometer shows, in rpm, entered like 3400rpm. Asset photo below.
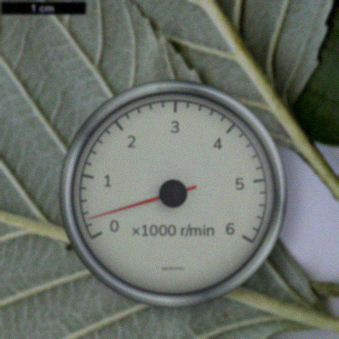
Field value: 300rpm
